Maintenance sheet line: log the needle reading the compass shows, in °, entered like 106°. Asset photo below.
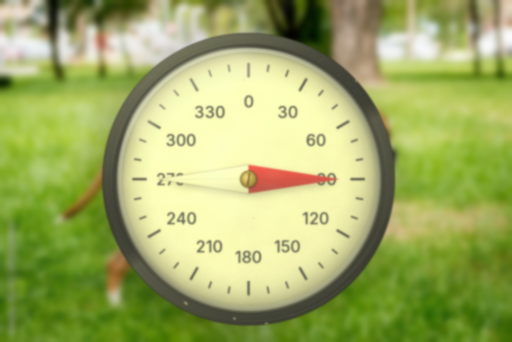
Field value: 90°
